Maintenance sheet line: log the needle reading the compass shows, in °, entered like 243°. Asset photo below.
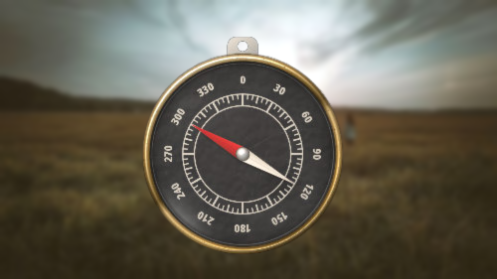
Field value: 300°
